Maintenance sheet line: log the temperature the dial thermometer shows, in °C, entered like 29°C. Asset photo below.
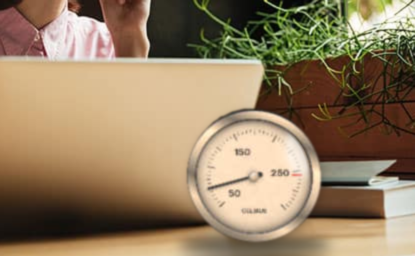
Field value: 75°C
